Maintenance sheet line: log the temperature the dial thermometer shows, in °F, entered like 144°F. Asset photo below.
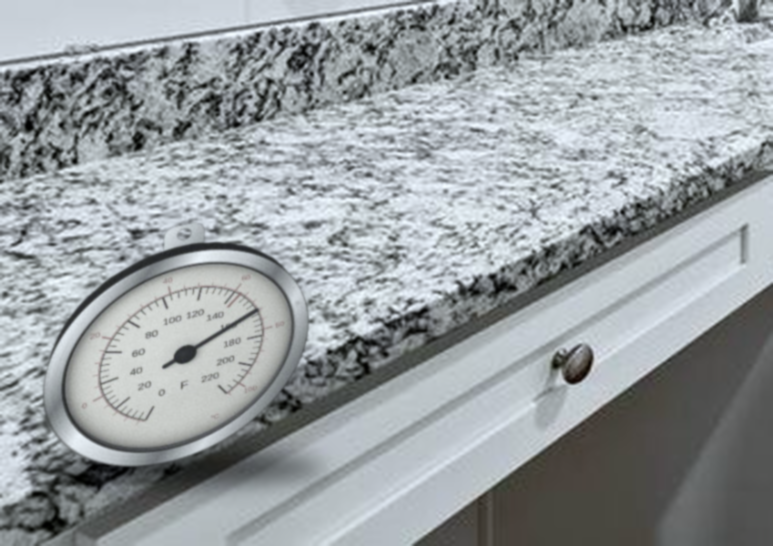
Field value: 160°F
